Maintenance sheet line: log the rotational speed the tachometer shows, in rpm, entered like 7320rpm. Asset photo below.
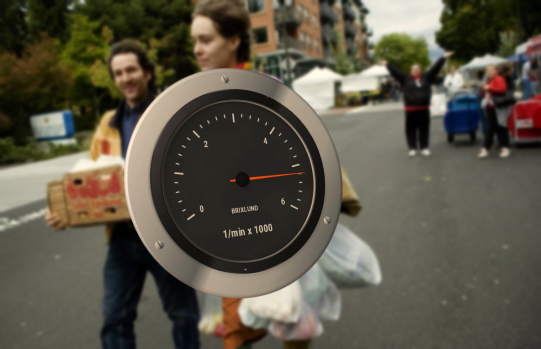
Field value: 5200rpm
